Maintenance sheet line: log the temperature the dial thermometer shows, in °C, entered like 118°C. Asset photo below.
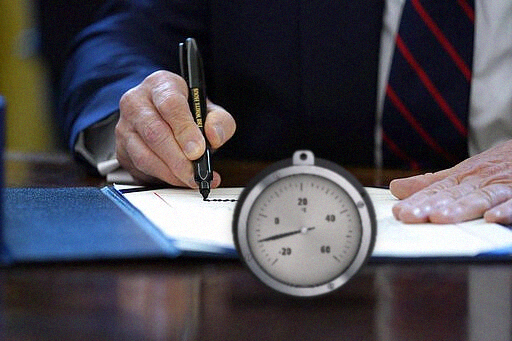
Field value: -10°C
